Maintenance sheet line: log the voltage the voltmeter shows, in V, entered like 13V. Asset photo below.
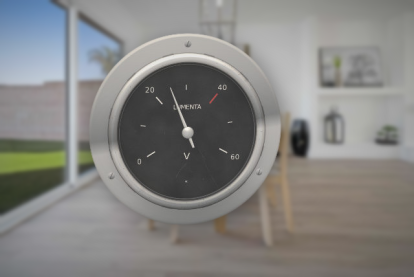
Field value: 25V
